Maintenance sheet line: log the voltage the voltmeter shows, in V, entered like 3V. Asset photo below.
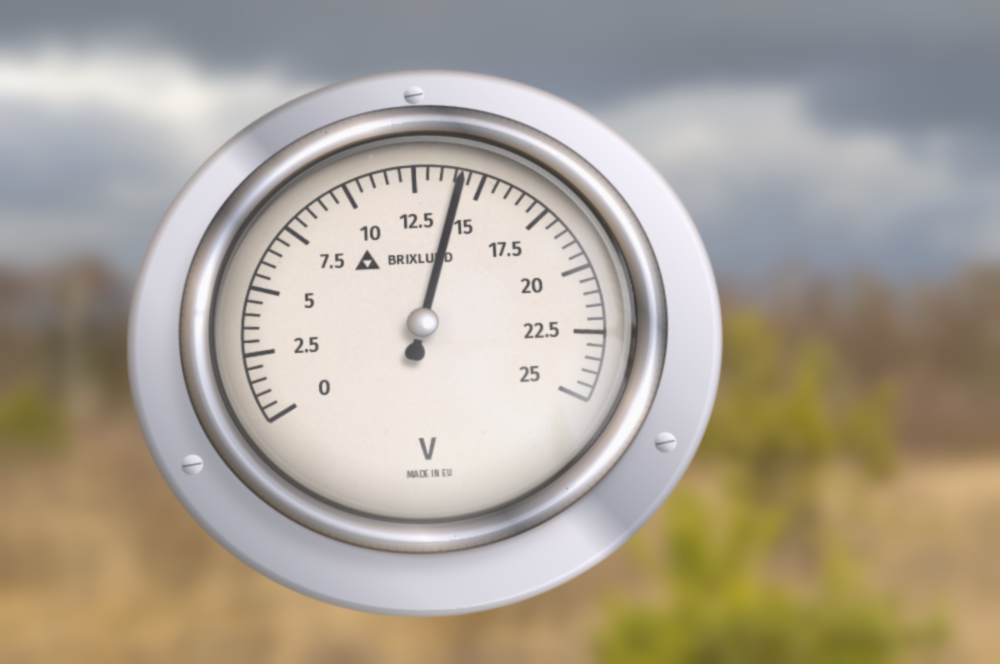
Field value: 14.25V
